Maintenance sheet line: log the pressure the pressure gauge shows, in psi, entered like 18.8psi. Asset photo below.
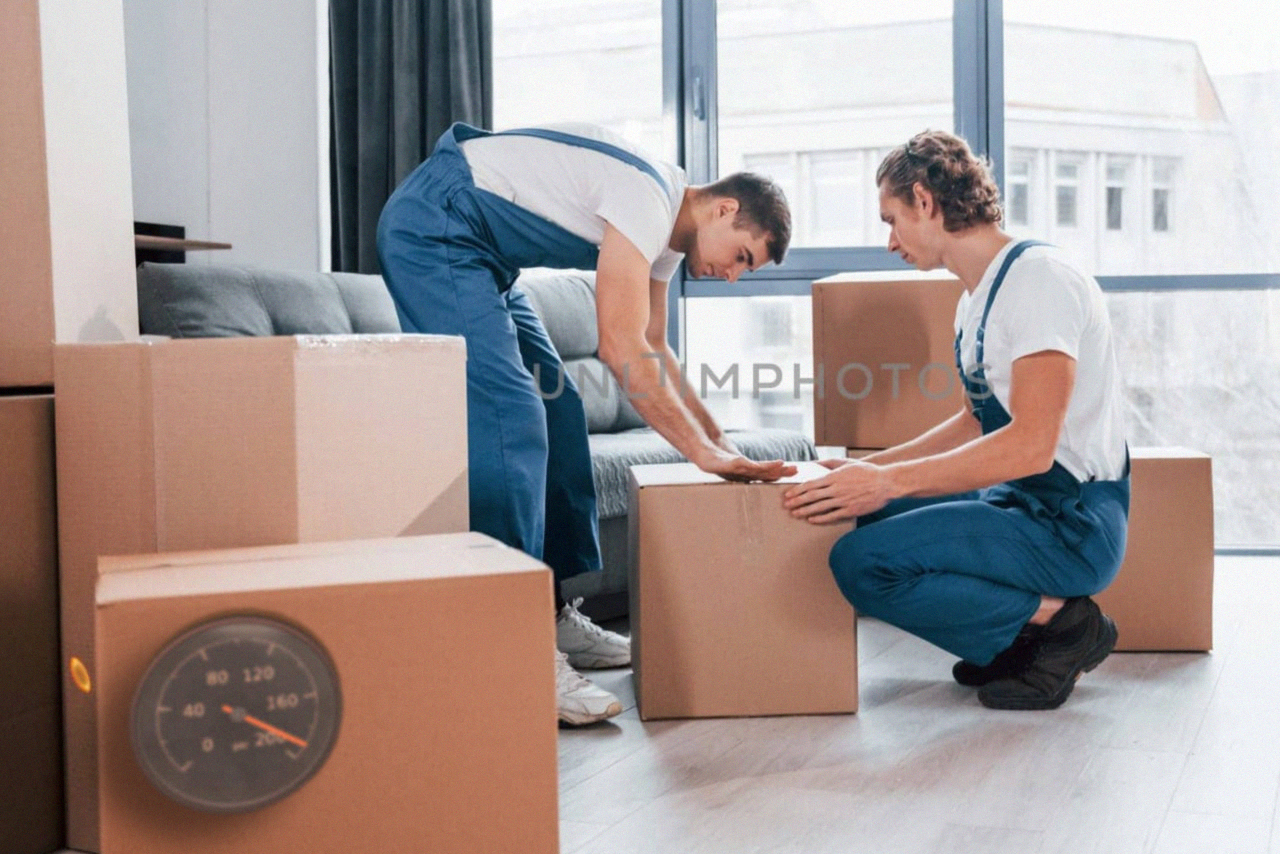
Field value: 190psi
